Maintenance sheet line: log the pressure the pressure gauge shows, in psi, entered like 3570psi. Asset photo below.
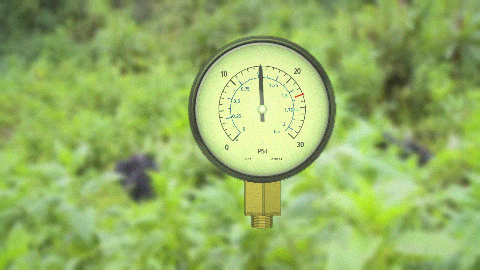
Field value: 15psi
